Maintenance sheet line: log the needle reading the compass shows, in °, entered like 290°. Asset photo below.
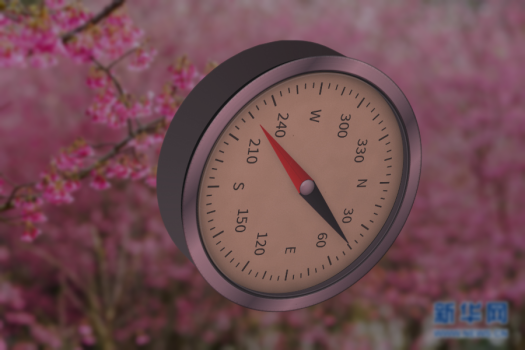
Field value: 225°
